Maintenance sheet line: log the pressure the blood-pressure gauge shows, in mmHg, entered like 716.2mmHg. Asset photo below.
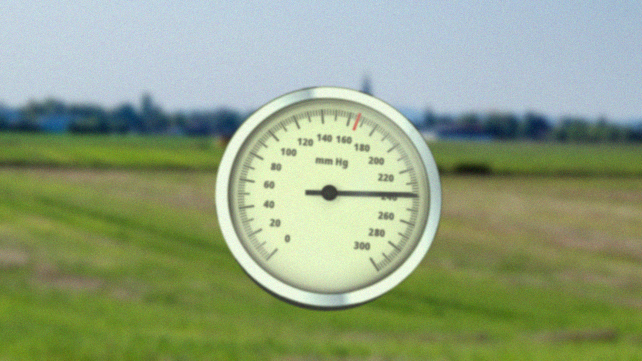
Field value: 240mmHg
